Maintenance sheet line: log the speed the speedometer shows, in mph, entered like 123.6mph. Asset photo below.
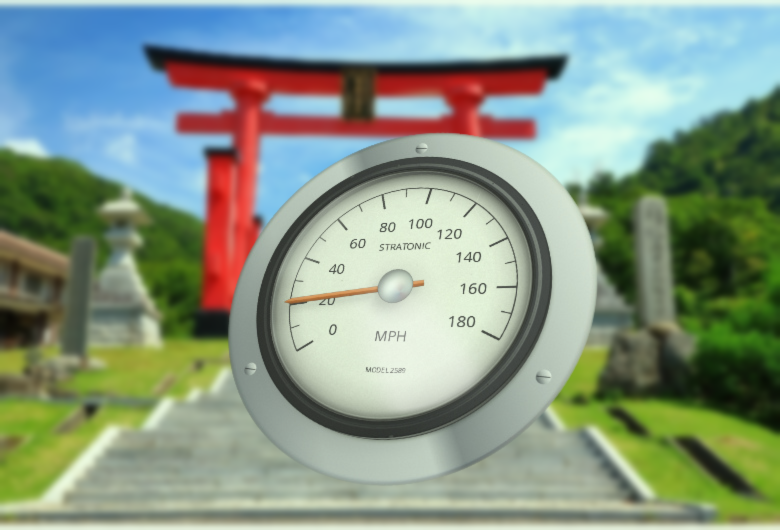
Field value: 20mph
